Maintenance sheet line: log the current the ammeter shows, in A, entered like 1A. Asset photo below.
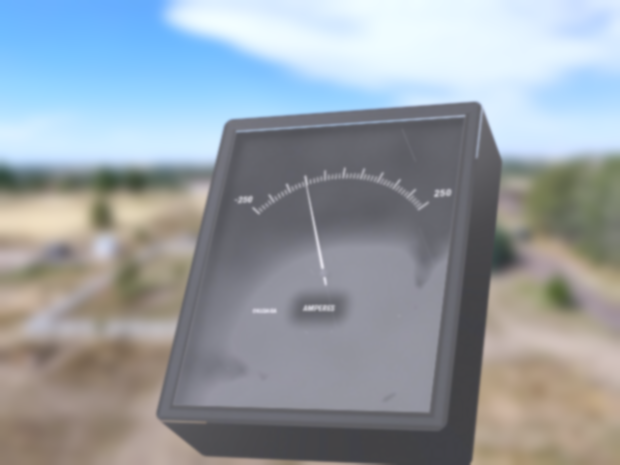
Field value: -100A
